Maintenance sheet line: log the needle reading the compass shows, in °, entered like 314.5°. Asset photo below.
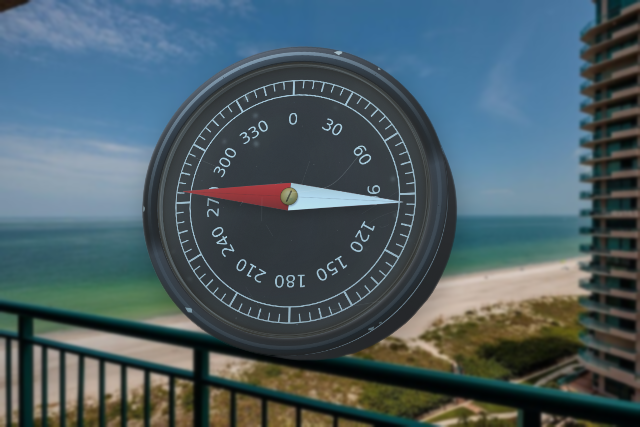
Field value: 275°
